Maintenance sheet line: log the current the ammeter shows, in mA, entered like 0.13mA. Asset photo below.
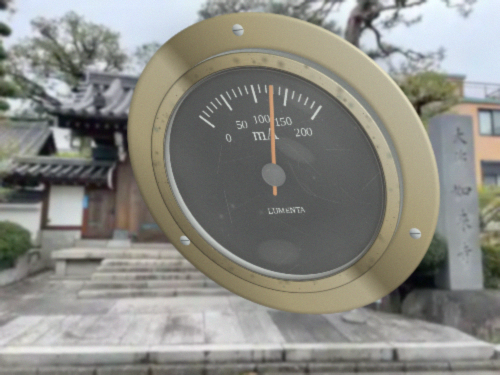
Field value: 130mA
